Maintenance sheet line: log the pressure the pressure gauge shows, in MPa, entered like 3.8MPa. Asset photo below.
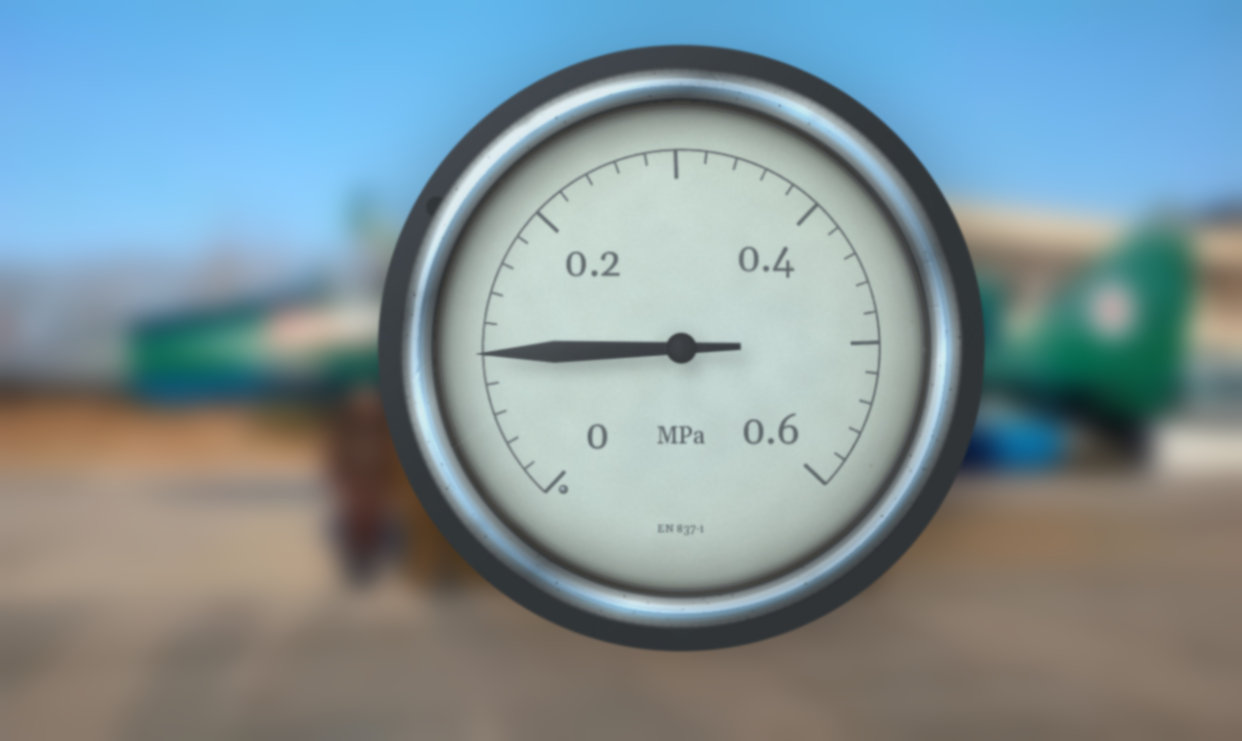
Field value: 0.1MPa
